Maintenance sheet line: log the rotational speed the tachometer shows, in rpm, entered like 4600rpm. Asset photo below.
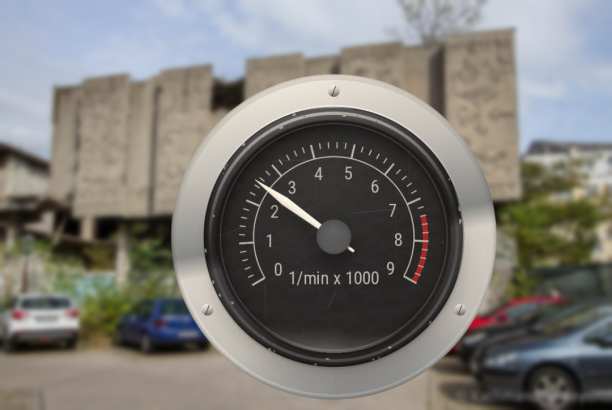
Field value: 2500rpm
